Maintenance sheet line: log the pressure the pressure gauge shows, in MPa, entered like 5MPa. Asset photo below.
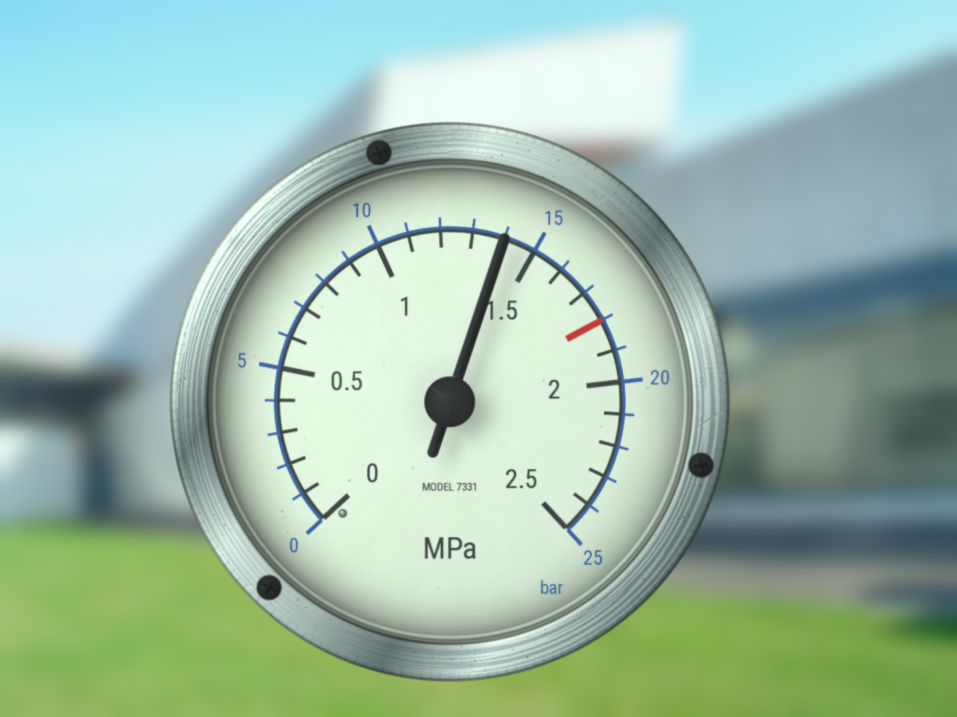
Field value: 1.4MPa
